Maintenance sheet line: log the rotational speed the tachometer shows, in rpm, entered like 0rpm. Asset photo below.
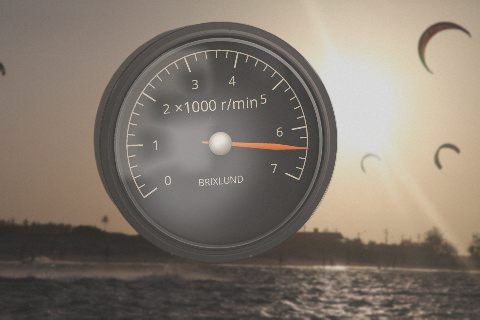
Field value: 6400rpm
